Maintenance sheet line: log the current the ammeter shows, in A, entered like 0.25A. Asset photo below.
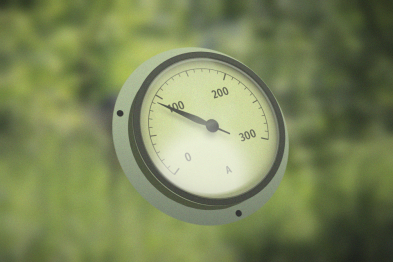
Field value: 90A
